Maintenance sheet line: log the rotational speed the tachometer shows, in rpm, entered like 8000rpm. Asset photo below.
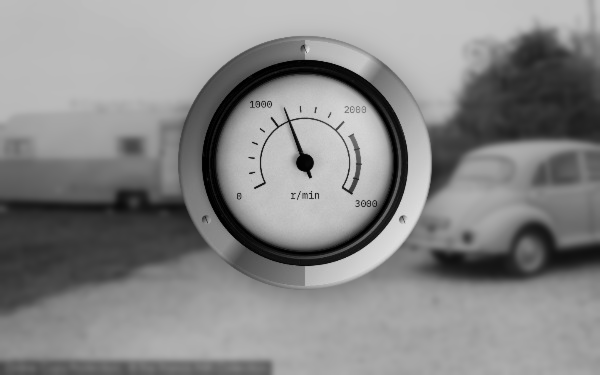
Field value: 1200rpm
